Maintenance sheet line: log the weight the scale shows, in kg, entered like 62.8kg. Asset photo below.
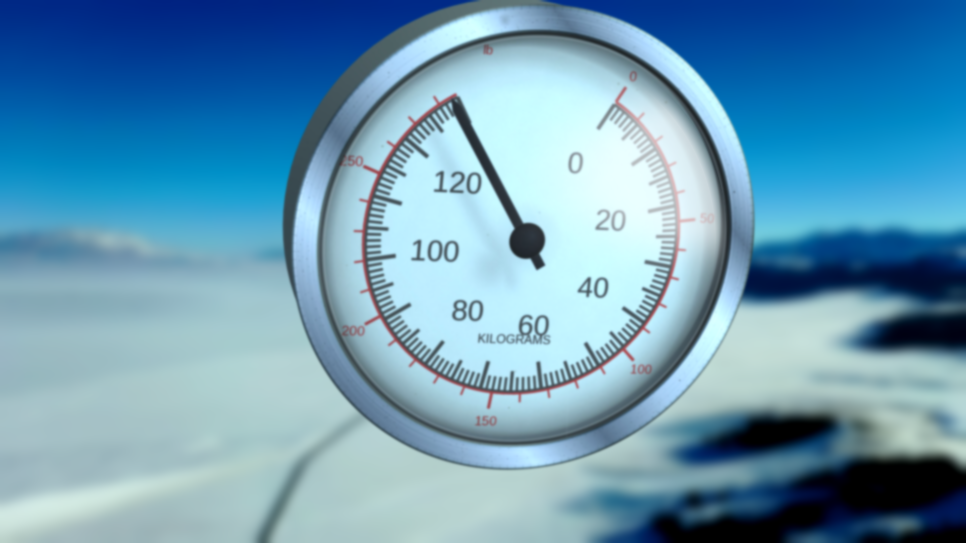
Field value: 129kg
